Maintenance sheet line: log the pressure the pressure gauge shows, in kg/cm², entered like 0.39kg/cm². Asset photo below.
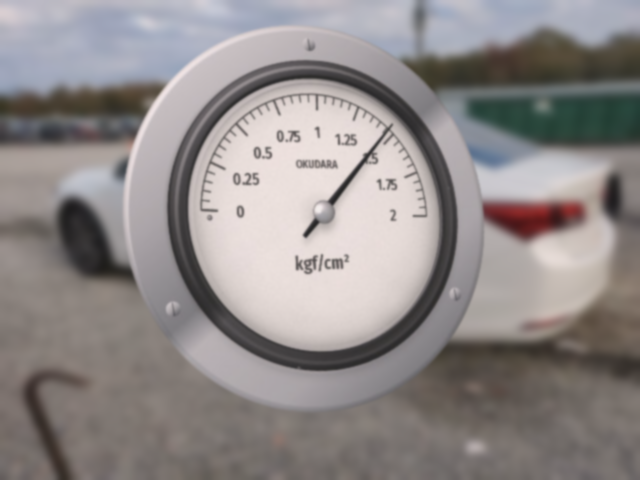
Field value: 1.45kg/cm²
